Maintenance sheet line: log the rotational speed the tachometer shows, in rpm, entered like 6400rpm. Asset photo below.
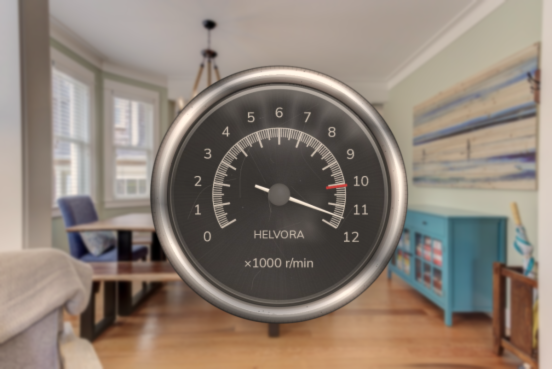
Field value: 11500rpm
